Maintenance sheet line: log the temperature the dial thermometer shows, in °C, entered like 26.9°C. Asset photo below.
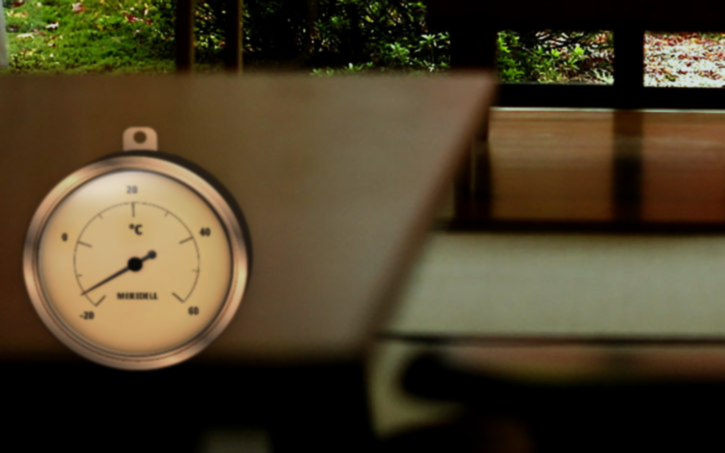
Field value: -15°C
